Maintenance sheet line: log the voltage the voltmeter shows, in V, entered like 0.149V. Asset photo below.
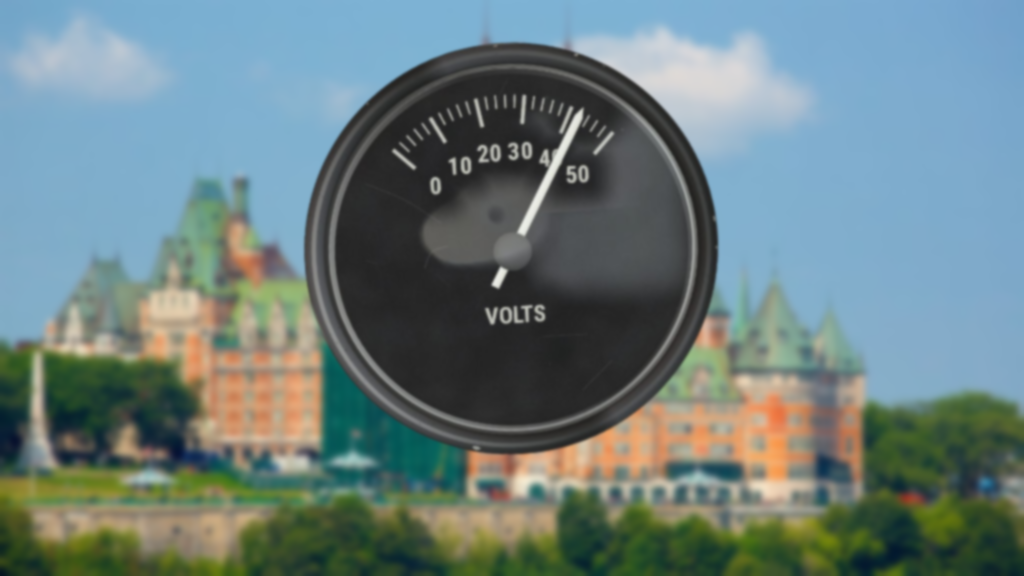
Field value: 42V
